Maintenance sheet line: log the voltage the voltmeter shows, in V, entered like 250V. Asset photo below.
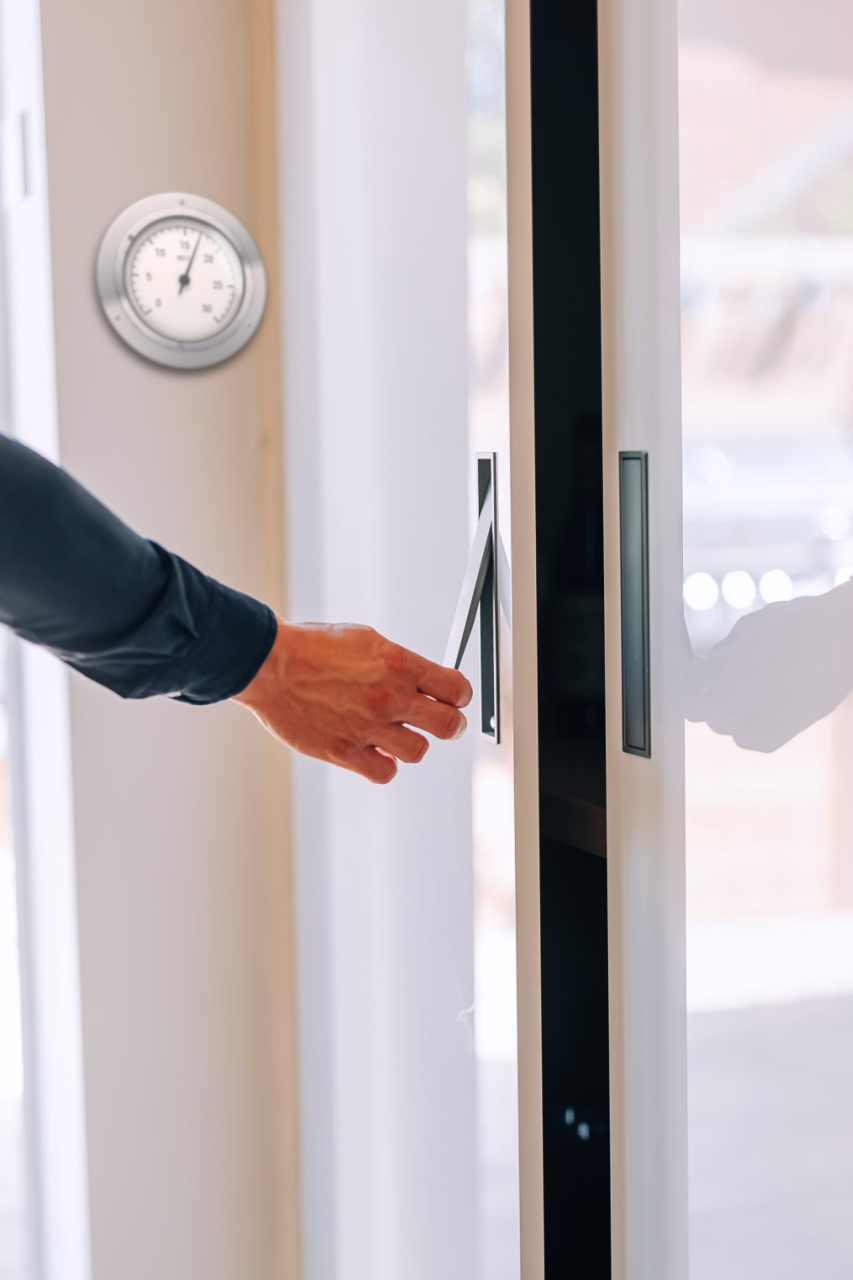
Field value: 17V
